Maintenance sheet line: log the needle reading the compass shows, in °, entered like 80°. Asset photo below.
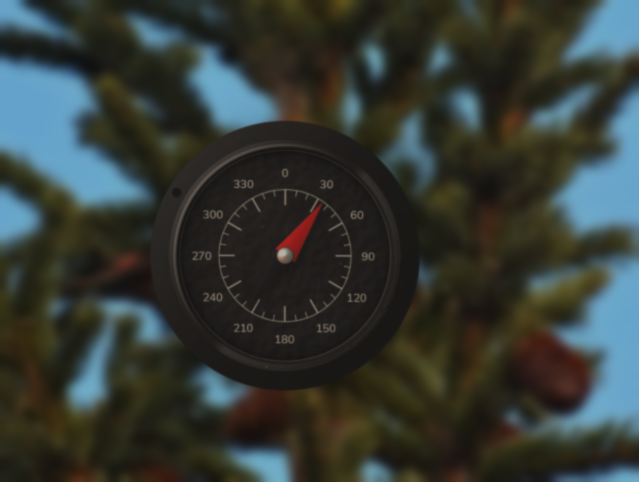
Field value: 35°
